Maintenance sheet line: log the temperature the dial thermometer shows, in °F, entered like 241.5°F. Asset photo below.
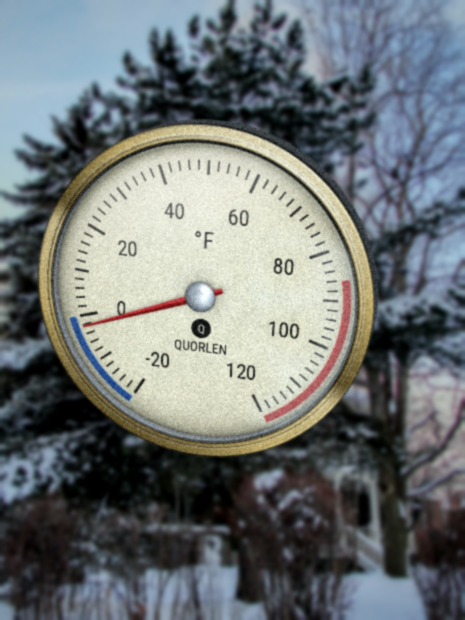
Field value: -2°F
